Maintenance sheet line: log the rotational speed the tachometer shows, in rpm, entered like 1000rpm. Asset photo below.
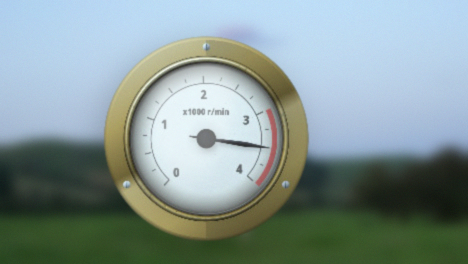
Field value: 3500rpm
